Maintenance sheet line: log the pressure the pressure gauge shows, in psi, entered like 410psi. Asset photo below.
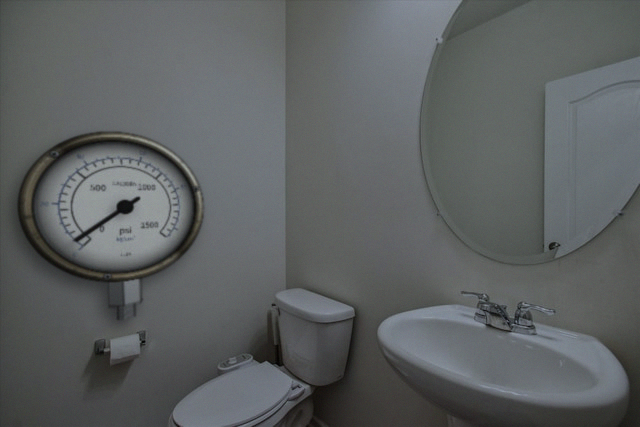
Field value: 50psi
